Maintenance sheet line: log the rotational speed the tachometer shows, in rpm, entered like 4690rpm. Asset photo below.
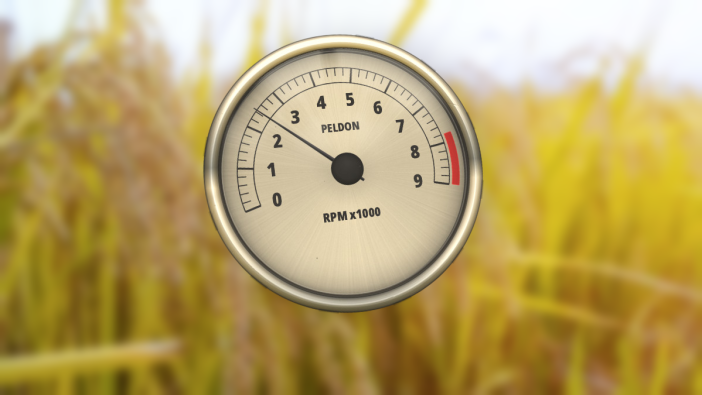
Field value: 2400rpm
